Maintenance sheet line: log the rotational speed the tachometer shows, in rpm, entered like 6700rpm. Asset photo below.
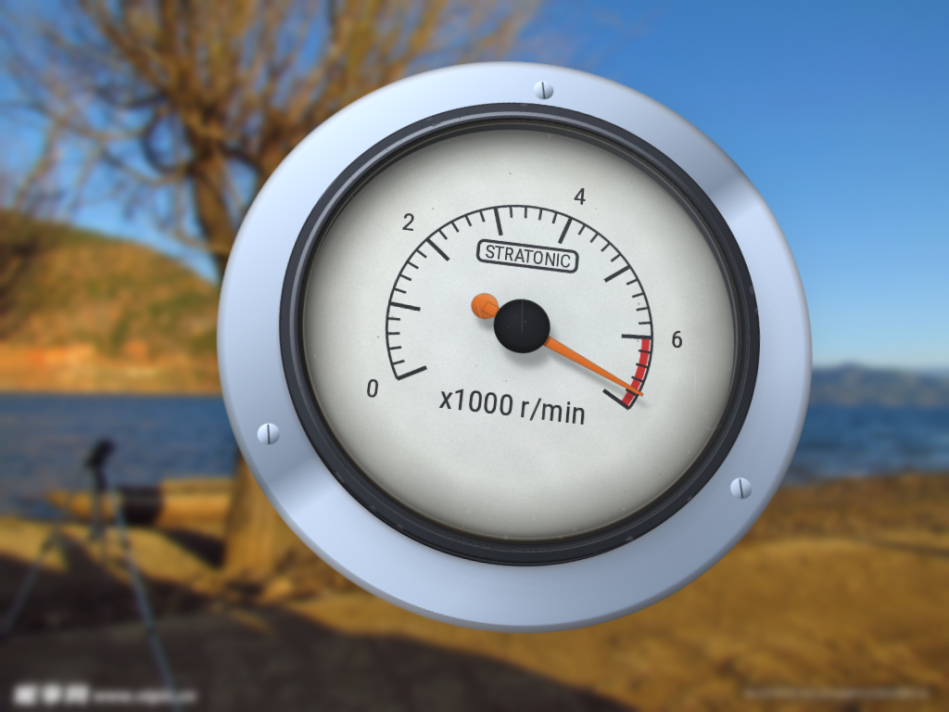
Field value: 6800rpm
